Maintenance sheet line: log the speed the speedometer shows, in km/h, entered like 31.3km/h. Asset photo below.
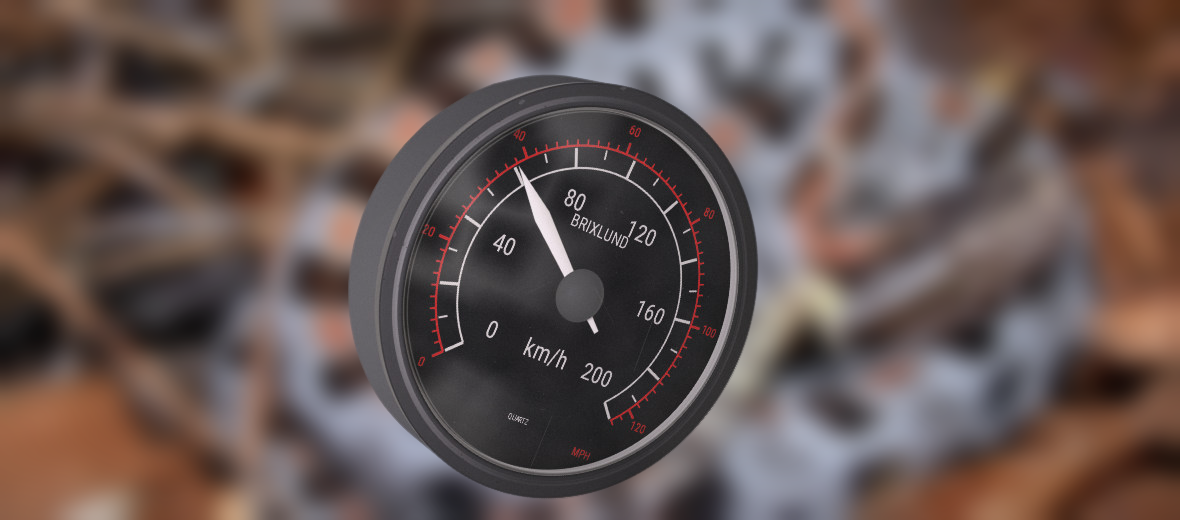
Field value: 60km/h
